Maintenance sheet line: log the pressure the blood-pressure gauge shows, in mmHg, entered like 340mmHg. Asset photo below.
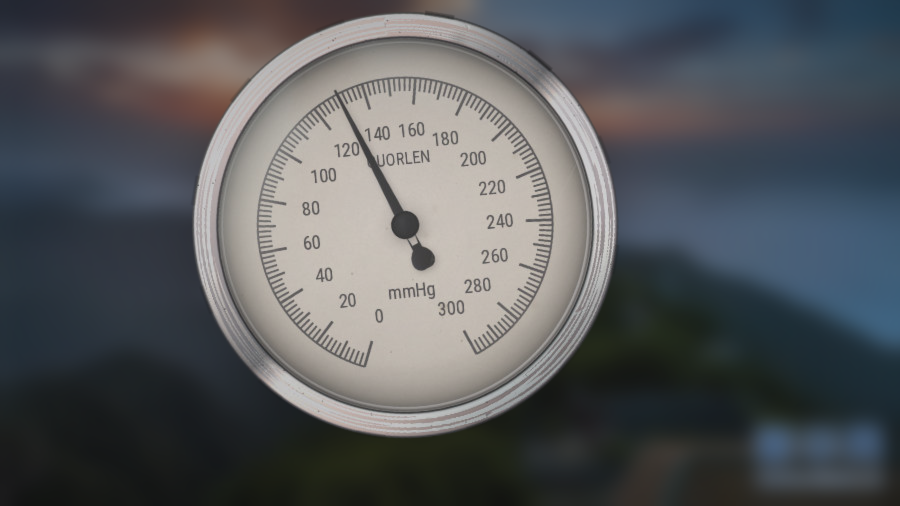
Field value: 130mmHg
